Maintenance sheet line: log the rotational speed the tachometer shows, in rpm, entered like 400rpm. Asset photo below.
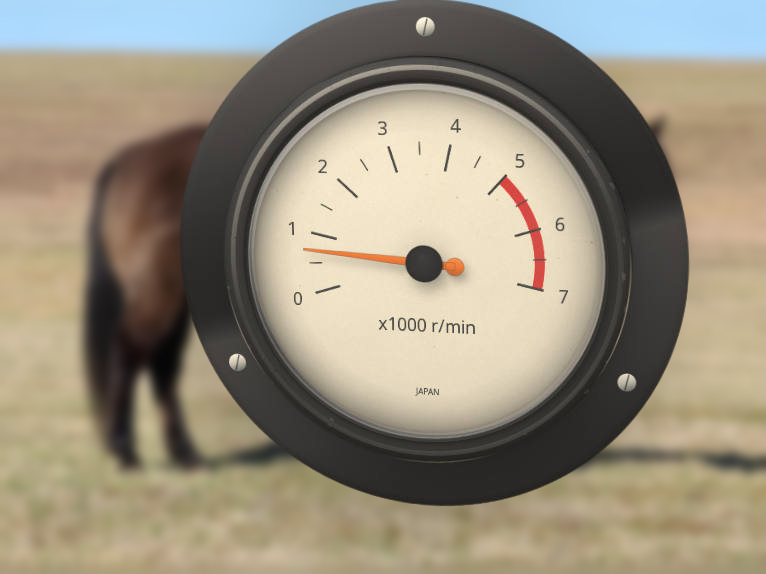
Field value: 750rpm
